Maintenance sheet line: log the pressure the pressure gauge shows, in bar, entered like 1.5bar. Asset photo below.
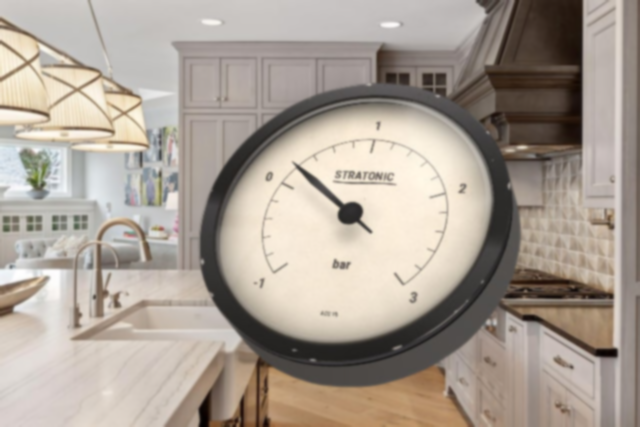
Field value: 0.2bar
